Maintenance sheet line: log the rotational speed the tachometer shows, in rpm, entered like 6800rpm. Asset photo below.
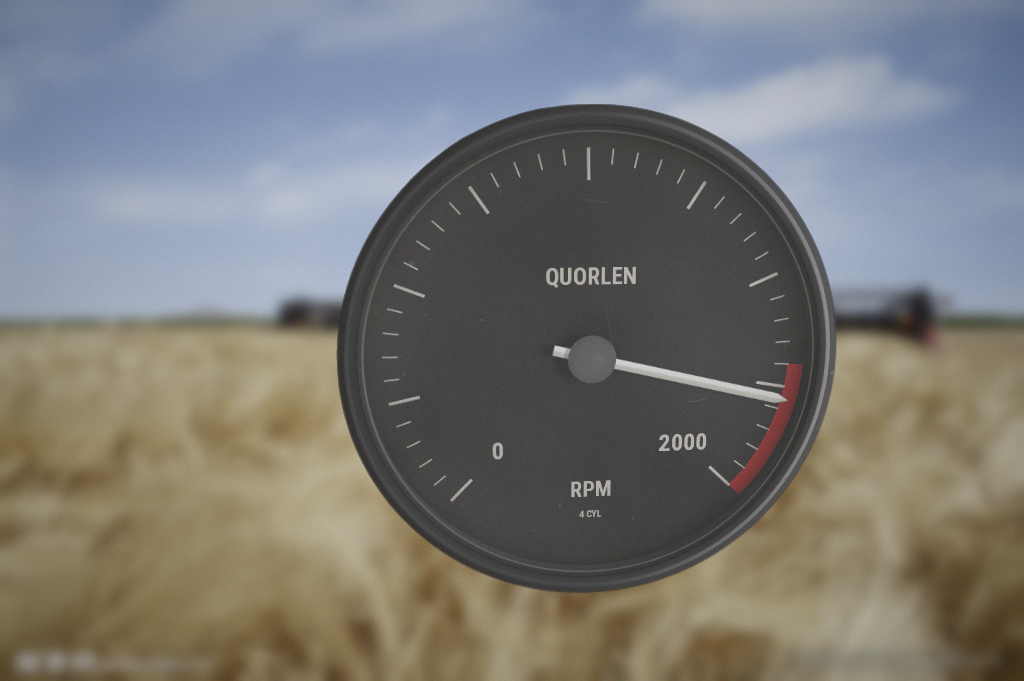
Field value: 1775rpm
